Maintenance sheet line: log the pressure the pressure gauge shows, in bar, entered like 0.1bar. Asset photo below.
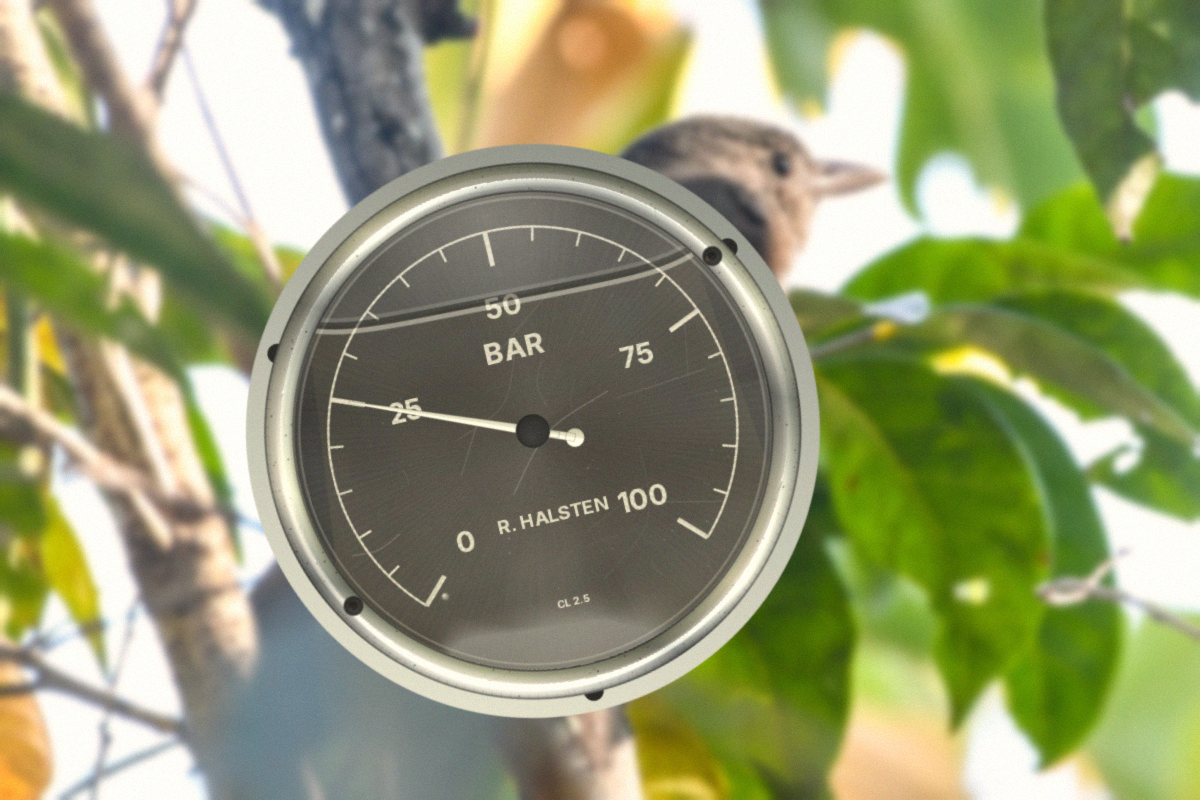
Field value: 25bar
